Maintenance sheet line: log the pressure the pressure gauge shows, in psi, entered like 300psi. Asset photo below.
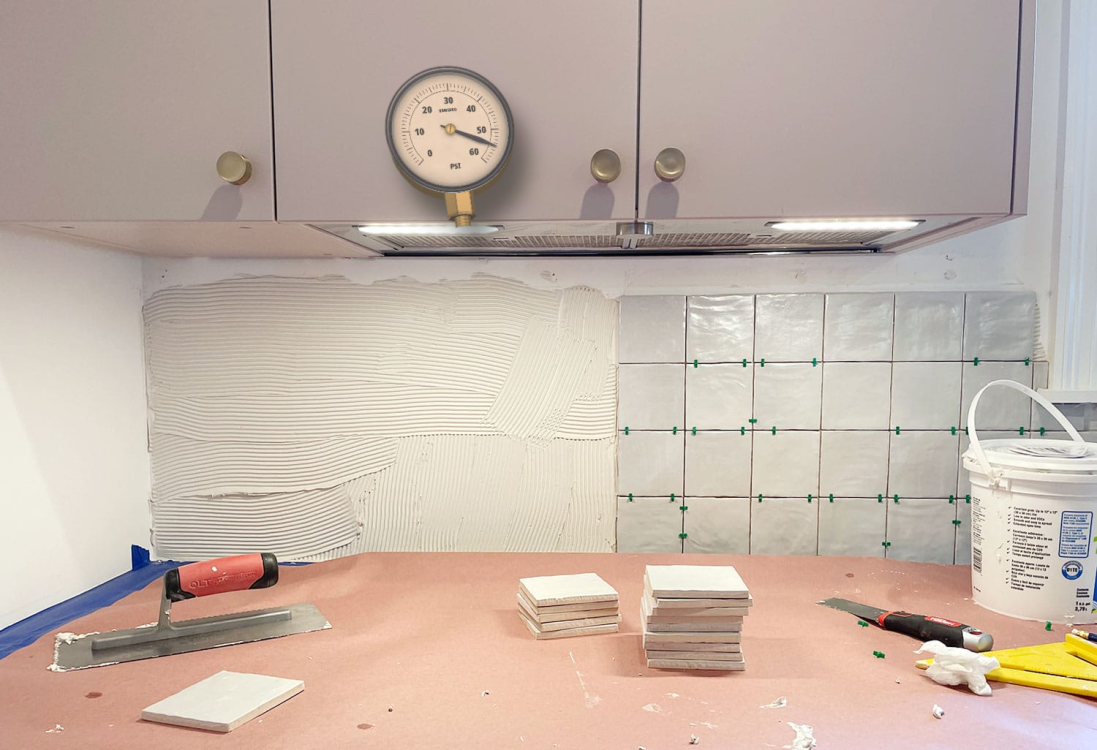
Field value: 55psi
